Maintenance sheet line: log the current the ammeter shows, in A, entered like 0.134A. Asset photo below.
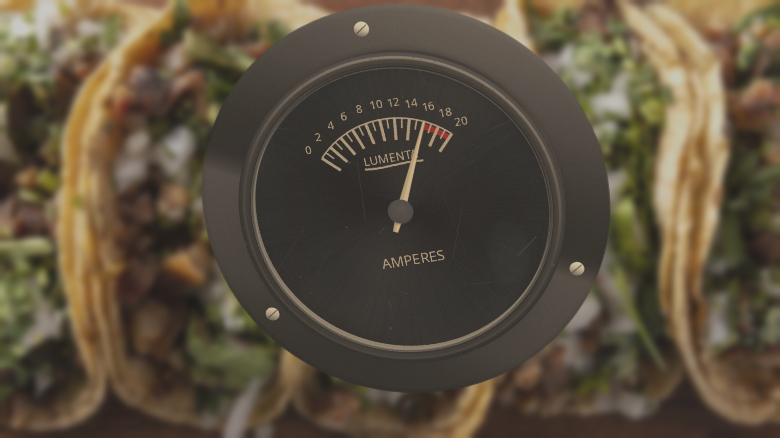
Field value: 16A
